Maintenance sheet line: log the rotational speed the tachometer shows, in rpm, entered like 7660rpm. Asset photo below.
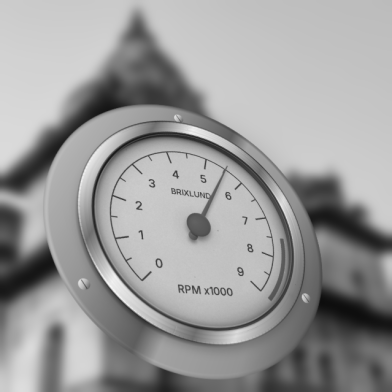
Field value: 5500rpm
